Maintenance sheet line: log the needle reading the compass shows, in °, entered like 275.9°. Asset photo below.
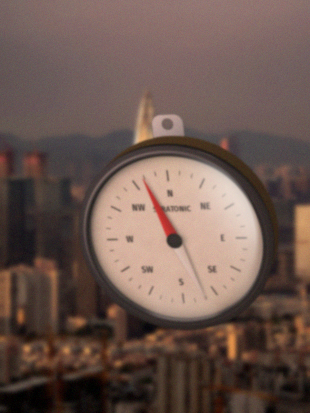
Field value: 340°
